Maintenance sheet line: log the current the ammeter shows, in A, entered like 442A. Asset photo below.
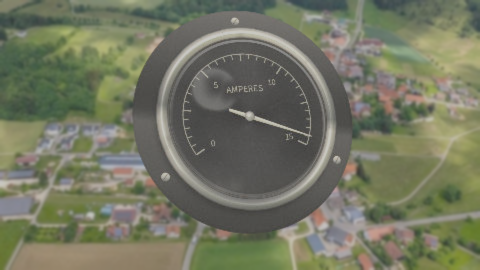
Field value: 14.5A
